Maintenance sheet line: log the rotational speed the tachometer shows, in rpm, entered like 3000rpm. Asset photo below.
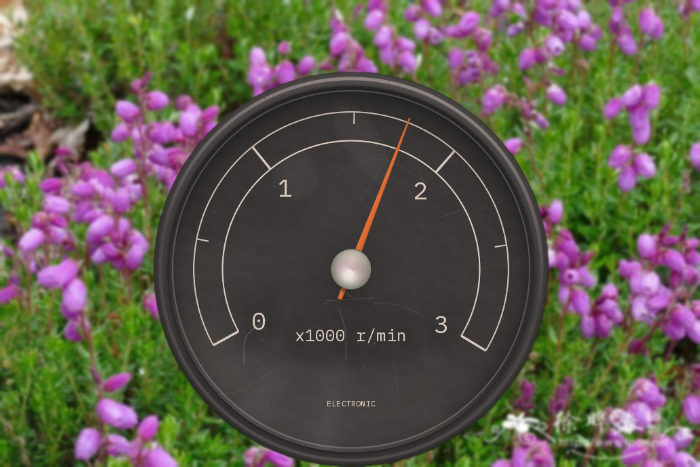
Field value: 1750rpm
